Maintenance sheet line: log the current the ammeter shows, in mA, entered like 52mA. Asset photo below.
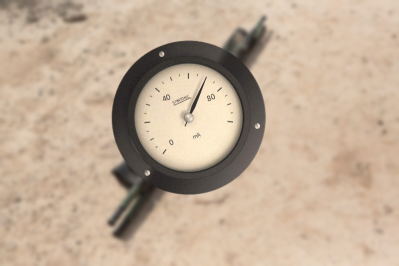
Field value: 70mA
